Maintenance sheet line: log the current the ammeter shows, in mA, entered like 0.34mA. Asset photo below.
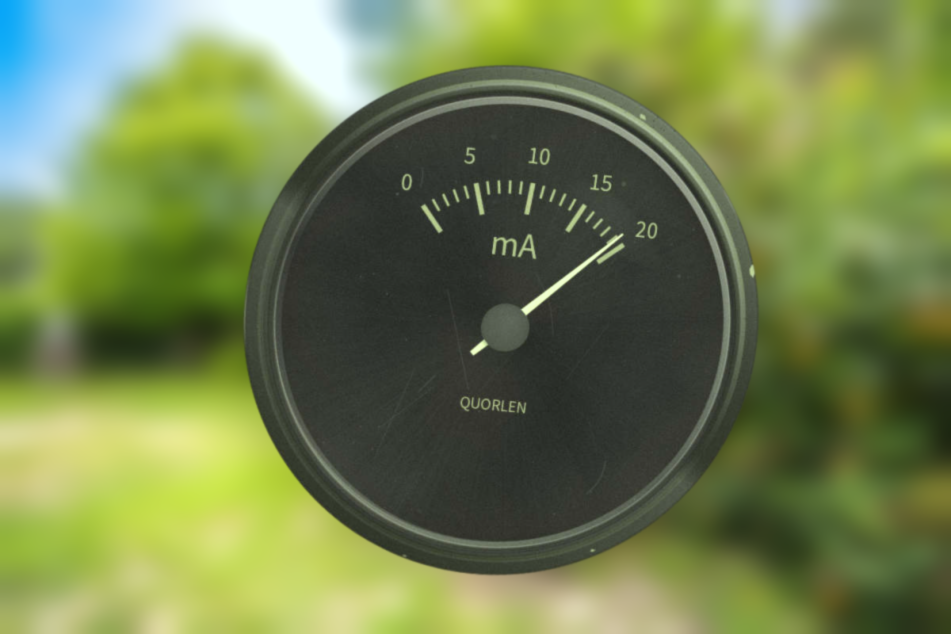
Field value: 19mA
